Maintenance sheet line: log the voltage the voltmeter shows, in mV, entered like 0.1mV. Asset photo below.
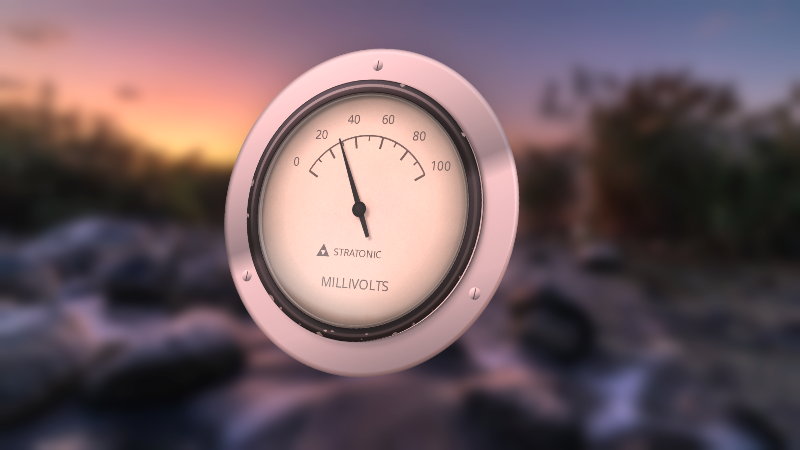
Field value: 30mV
